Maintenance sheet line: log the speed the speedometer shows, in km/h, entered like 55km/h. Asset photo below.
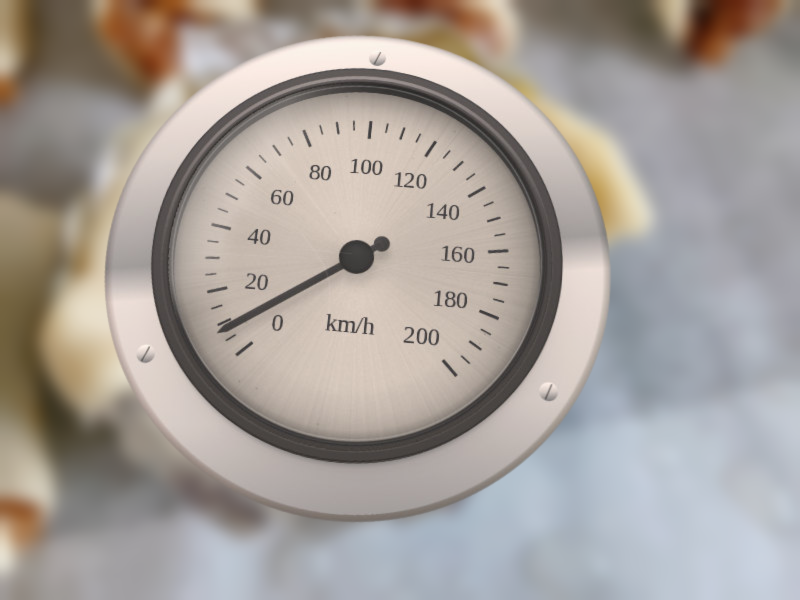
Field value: 7.5km/h
